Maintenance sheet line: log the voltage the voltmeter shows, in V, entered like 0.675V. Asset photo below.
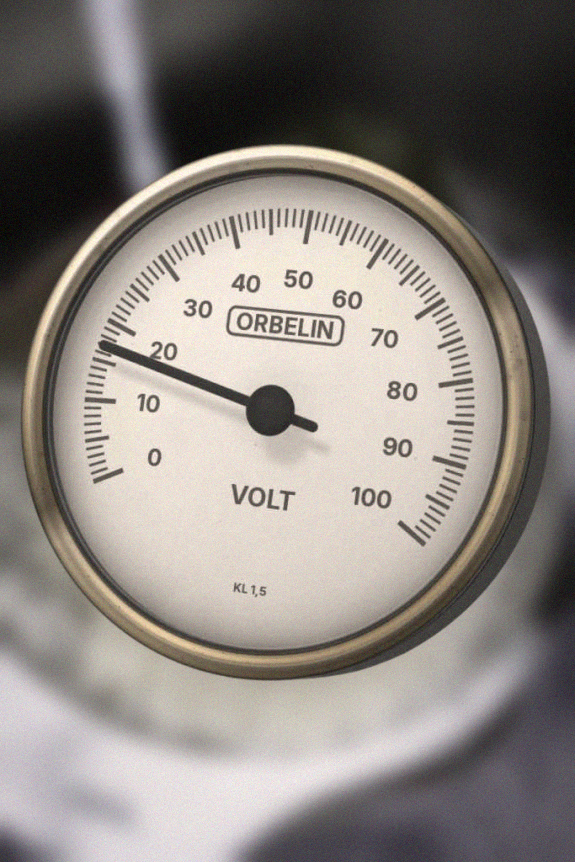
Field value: 17V
